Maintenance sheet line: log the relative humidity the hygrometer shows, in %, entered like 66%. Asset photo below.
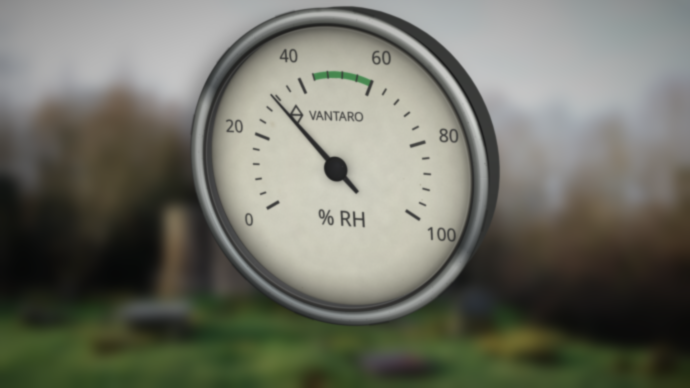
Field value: 32%
